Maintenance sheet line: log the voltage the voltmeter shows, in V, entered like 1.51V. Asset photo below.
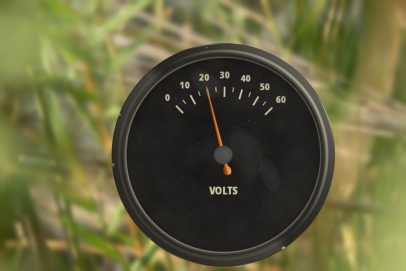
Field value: 20V
